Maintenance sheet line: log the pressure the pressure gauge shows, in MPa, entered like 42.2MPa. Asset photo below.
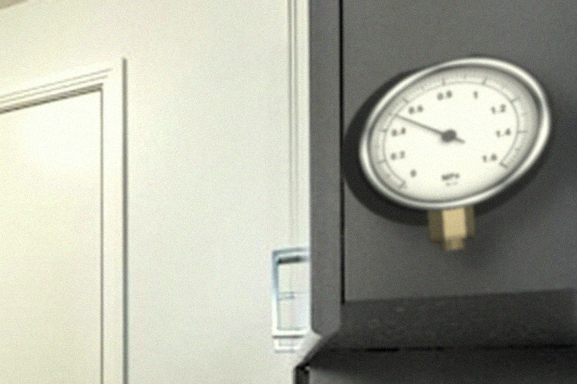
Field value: 0.5MPa
